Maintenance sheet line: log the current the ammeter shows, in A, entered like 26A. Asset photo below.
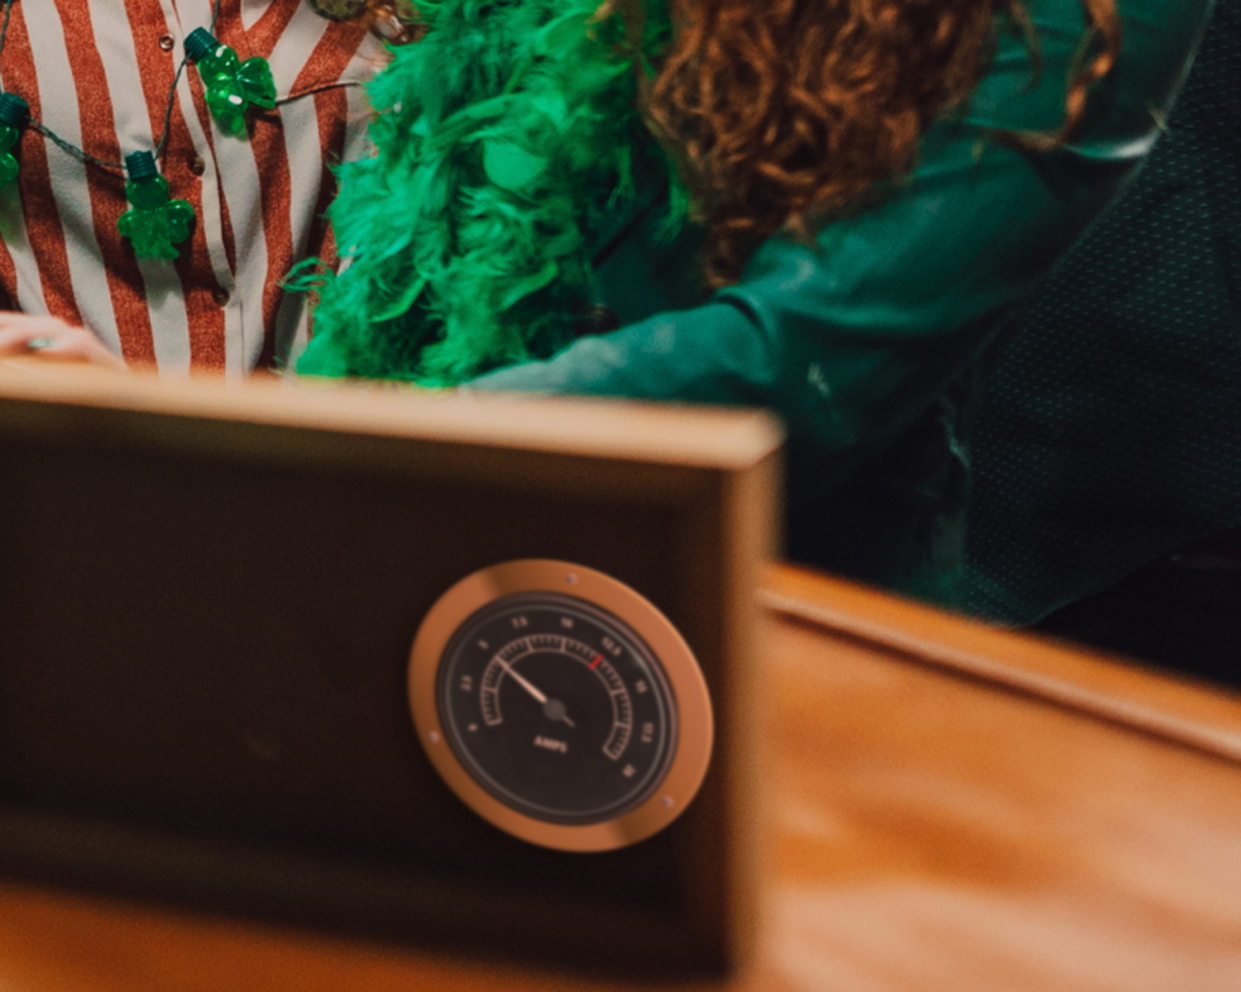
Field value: 5A
